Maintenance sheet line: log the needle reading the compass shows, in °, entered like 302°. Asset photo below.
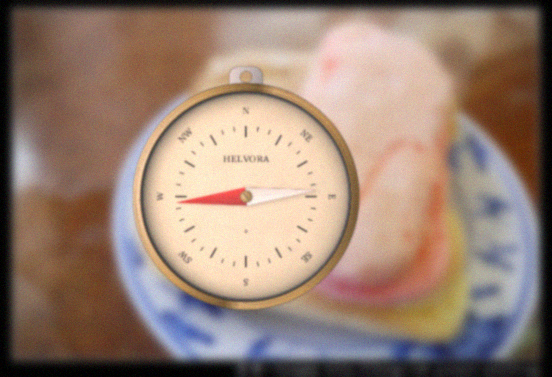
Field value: 265°
